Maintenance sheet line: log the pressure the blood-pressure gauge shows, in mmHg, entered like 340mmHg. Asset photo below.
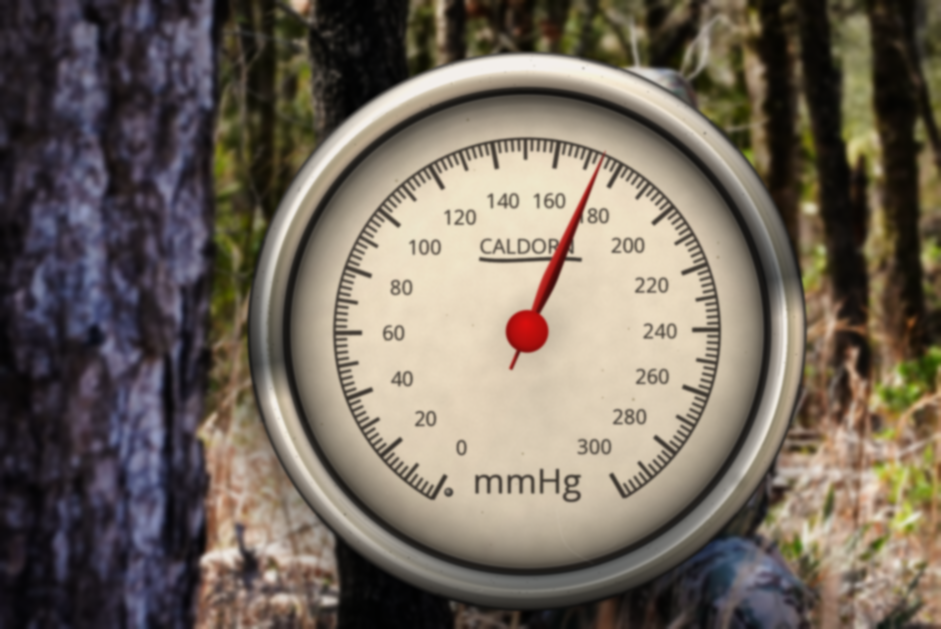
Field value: 174mmHg
